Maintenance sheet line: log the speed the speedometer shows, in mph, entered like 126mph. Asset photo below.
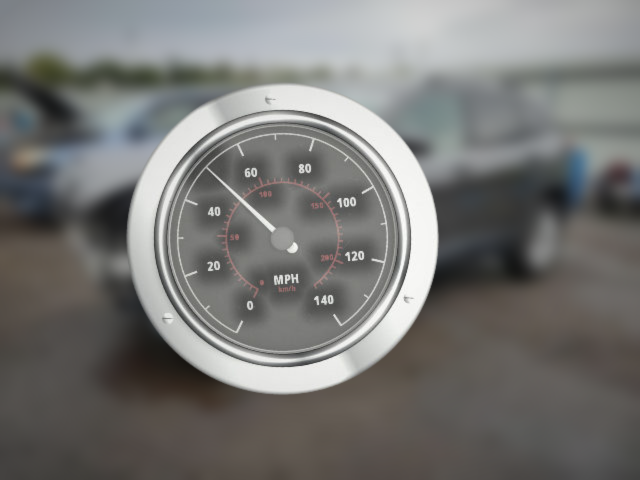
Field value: 50mph
